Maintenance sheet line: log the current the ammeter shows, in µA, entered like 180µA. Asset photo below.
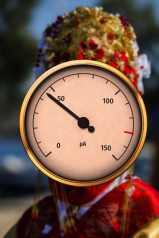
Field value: 45µA
